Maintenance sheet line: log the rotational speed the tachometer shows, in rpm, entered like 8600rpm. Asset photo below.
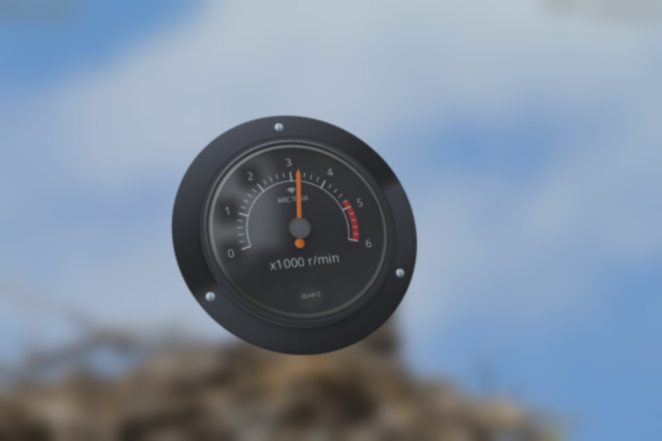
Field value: 3200rpm
